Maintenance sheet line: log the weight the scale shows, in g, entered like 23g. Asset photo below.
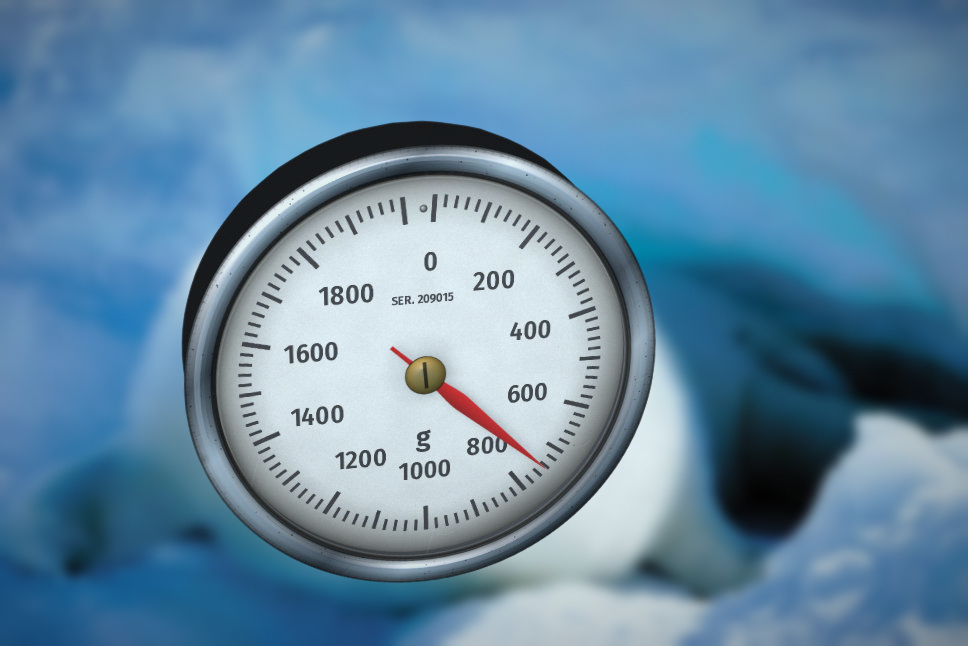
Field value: 740g
